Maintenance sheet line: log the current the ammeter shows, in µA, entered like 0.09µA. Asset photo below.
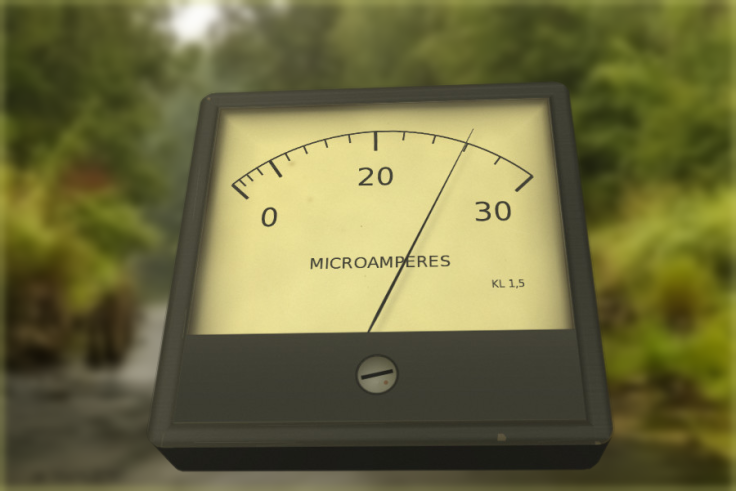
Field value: 26µA
